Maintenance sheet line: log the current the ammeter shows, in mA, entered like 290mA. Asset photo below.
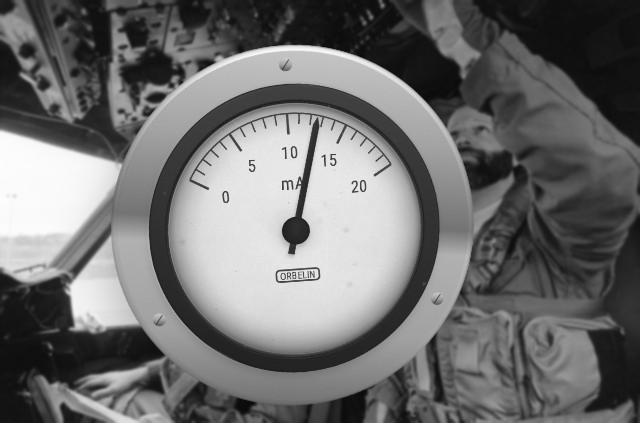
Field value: 12.5mA
